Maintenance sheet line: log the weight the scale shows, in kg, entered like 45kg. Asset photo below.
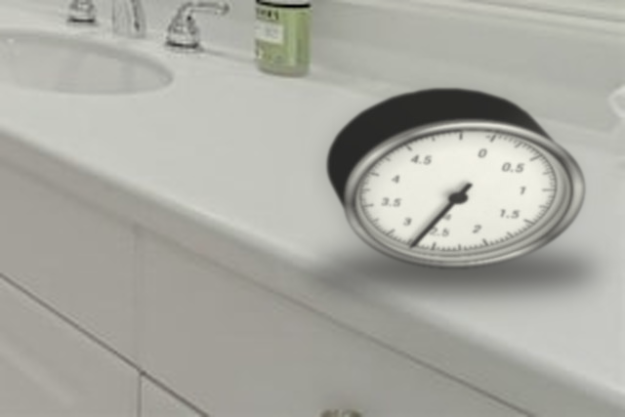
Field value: 2.75kg
